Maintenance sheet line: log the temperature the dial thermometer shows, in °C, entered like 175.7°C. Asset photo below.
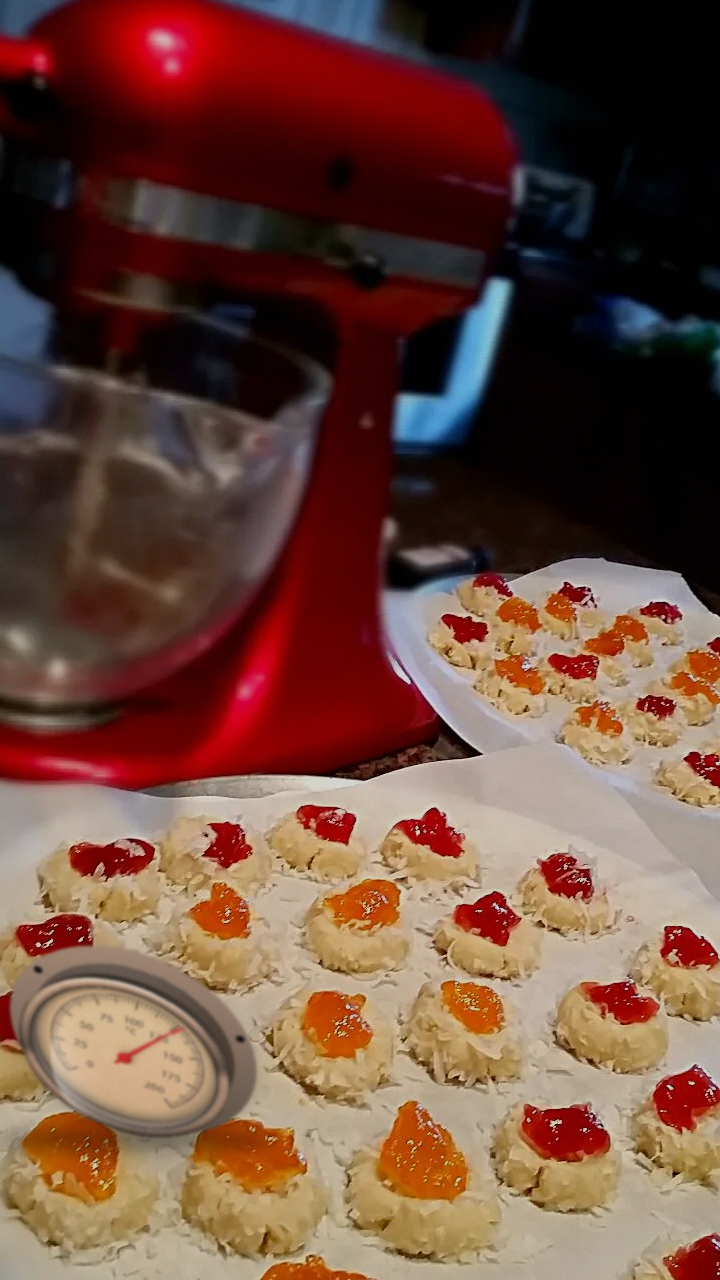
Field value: 125°C
